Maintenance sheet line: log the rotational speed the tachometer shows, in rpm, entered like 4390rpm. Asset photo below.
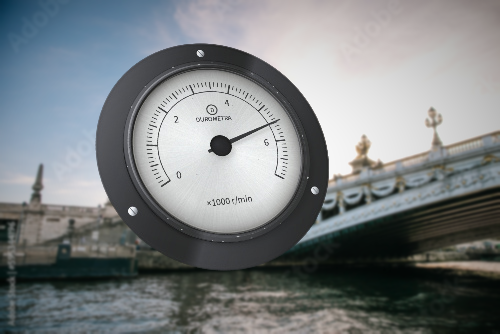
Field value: 5500rpm
